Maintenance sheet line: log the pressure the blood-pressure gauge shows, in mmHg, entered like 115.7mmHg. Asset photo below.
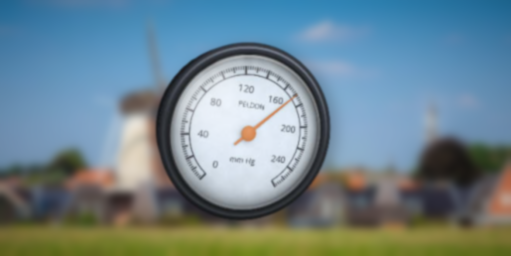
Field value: 170mmHg
